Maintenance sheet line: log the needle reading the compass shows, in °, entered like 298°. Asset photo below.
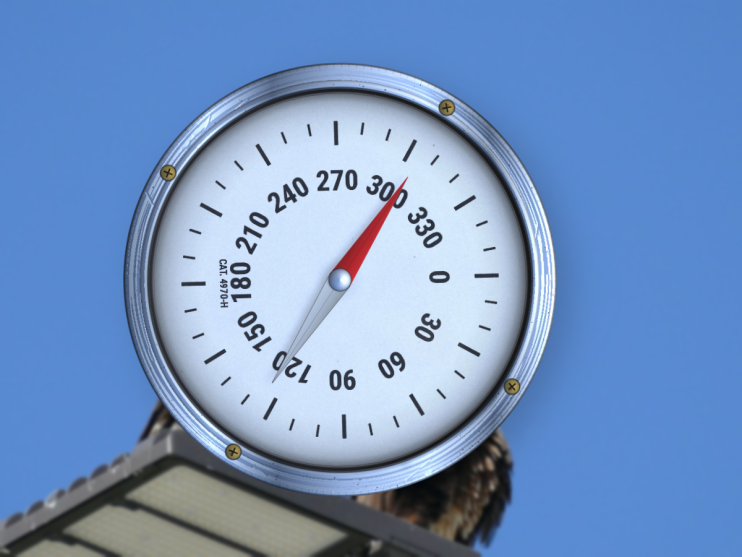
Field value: 305°
